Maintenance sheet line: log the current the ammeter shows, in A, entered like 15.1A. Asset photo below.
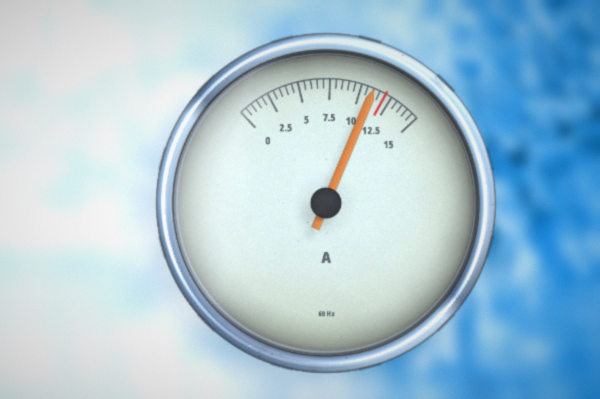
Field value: 11A
